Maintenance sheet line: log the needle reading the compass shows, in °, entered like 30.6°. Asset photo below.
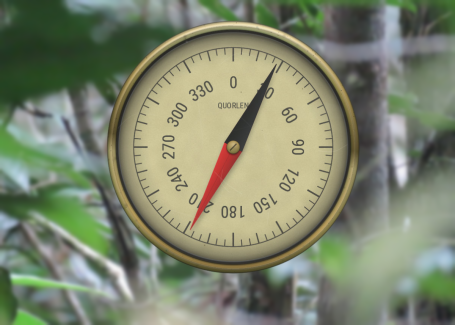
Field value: 207.5°
